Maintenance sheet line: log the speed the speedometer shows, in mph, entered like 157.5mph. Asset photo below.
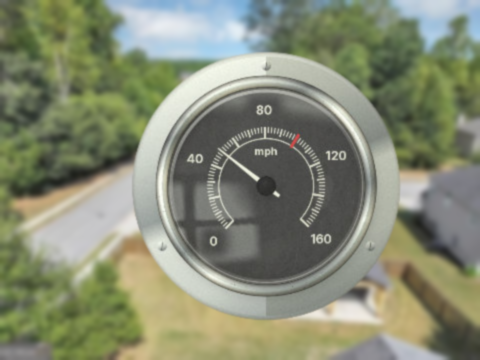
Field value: 50mph
